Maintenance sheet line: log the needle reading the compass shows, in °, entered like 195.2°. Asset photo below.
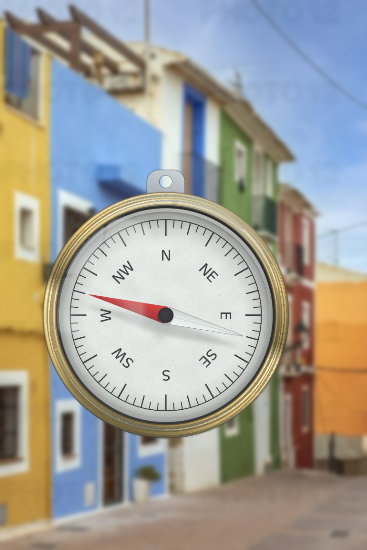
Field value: 285°
